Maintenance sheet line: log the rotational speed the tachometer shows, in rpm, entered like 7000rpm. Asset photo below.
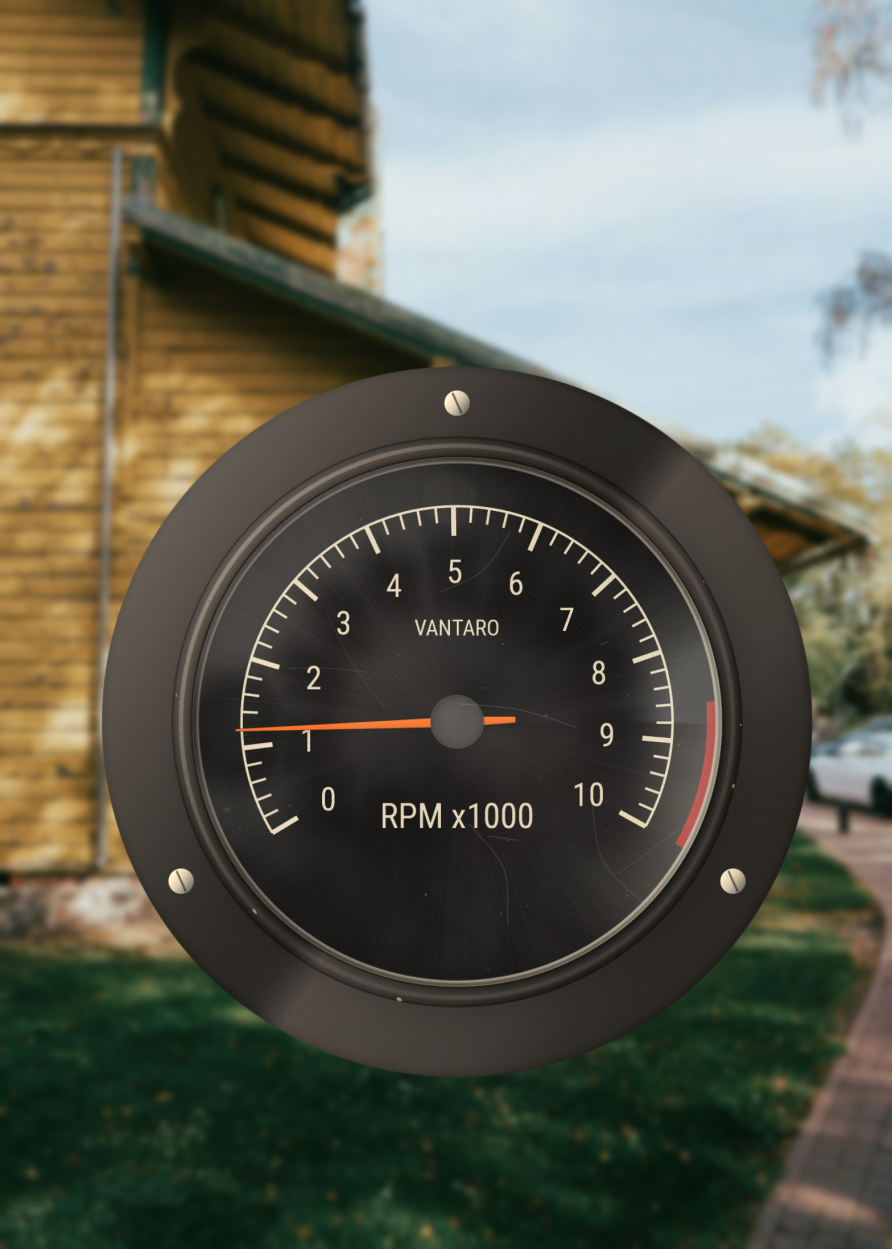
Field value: 1200rpm
